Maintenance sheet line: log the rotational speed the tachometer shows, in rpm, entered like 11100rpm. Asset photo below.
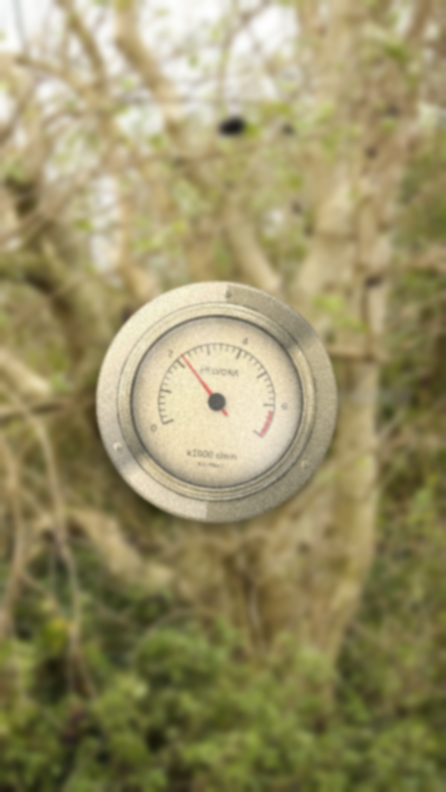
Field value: 2200rpm
